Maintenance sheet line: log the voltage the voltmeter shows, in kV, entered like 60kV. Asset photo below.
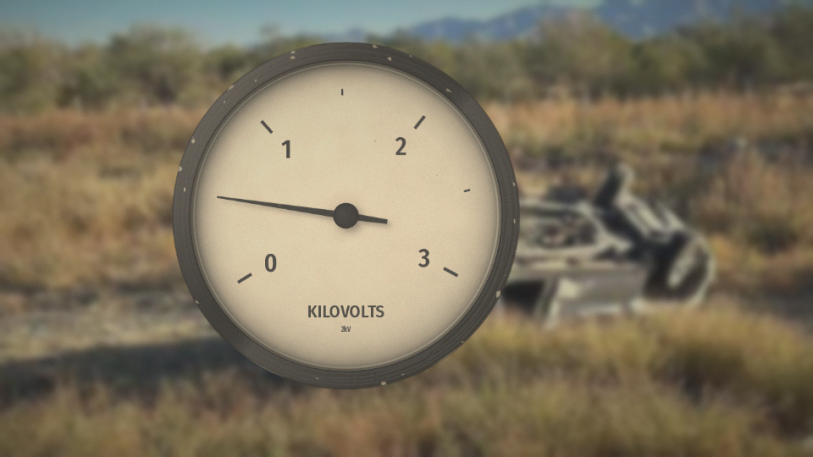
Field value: 0.5kV
